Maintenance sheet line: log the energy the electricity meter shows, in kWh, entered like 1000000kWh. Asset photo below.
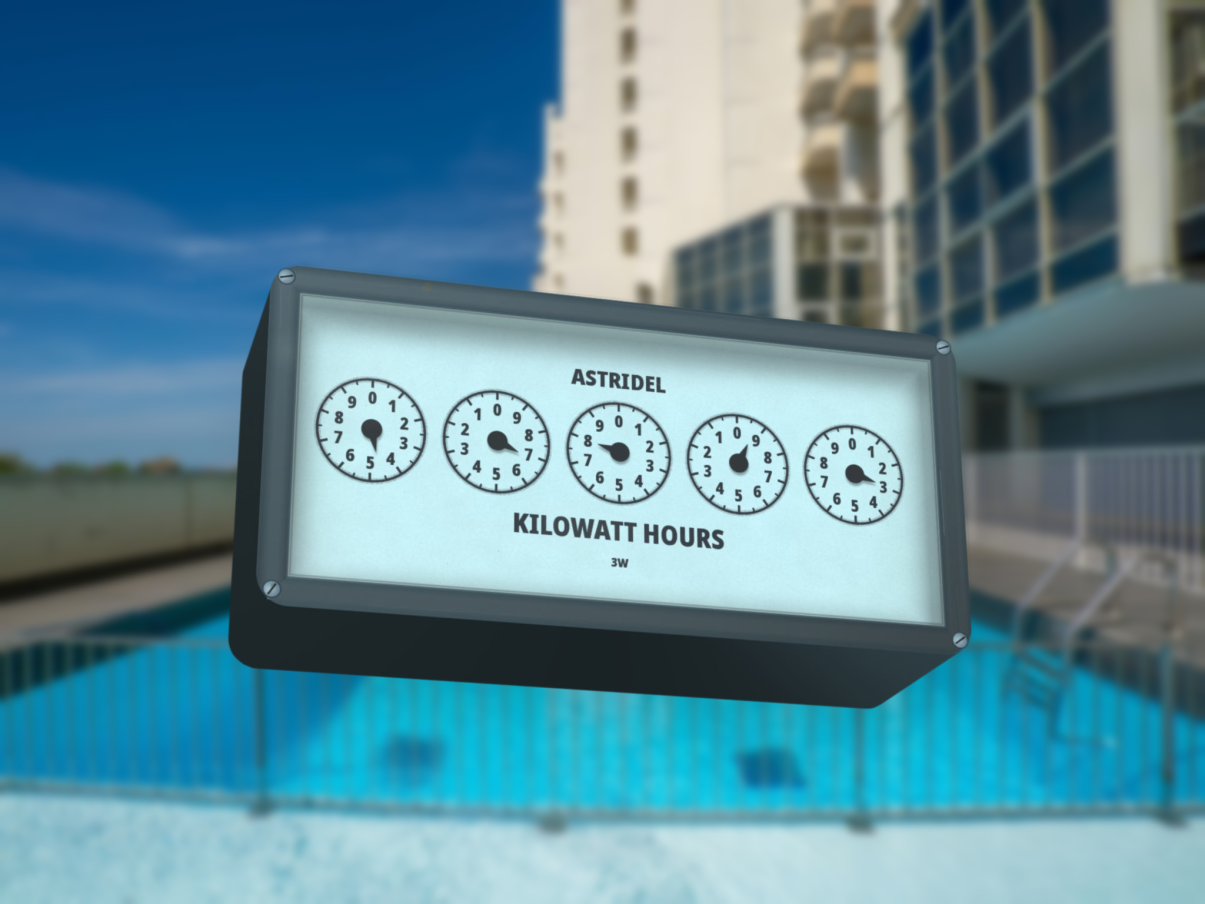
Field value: 46793kWh
